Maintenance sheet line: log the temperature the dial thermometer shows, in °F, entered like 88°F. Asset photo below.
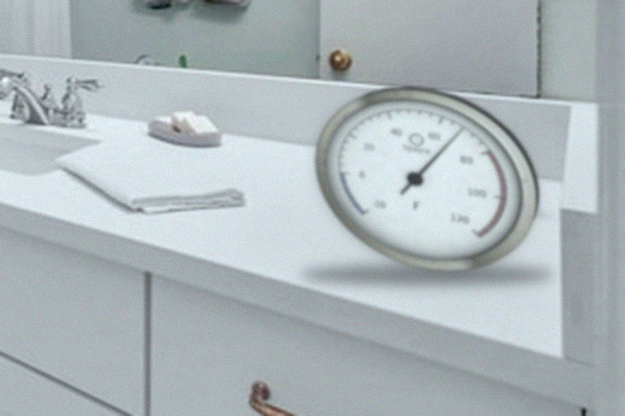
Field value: 68°F
